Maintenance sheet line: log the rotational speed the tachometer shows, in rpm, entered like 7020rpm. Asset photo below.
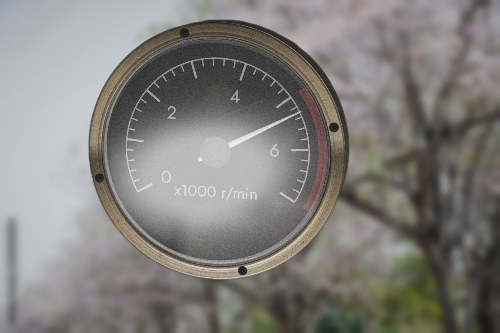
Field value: 5300rpm
